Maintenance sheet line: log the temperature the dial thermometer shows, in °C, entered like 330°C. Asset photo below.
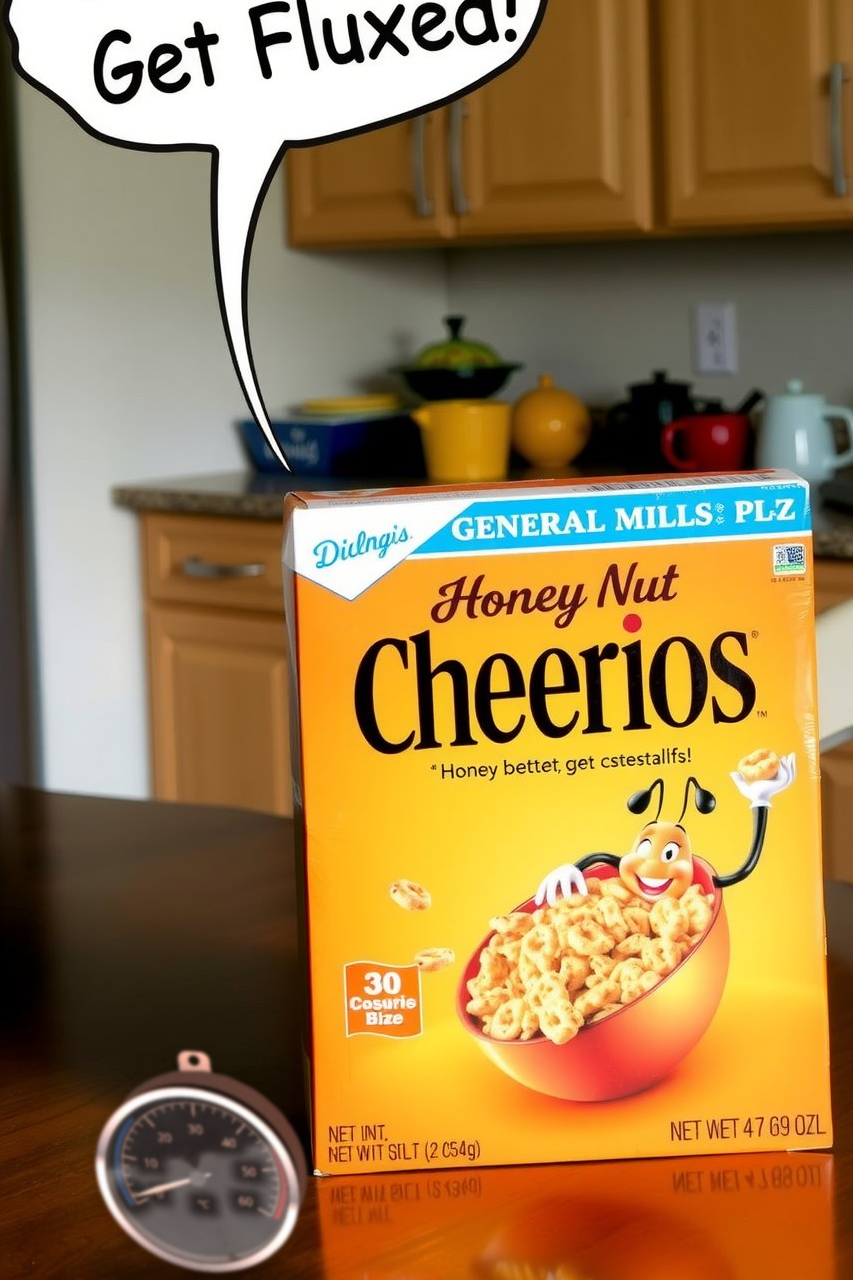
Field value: 2°C
